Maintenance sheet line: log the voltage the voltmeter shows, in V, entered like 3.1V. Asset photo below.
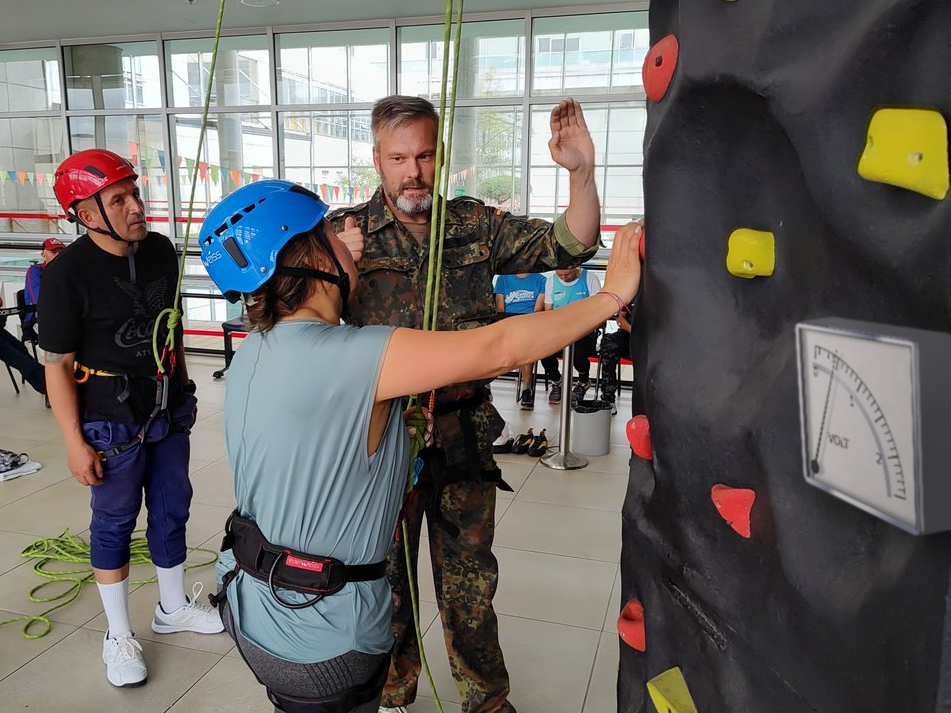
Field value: 0.5V
